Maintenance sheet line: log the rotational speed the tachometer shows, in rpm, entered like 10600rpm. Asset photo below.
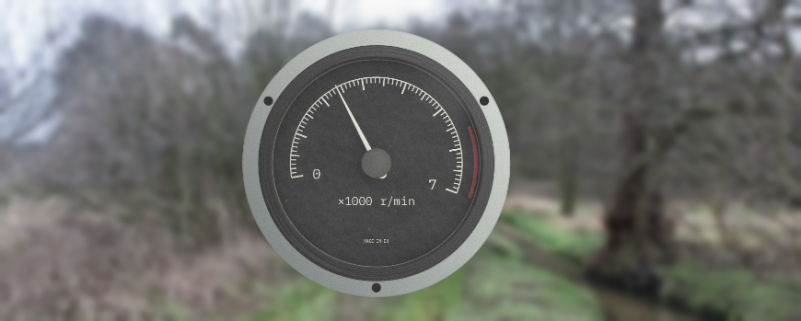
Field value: 2400rpm
